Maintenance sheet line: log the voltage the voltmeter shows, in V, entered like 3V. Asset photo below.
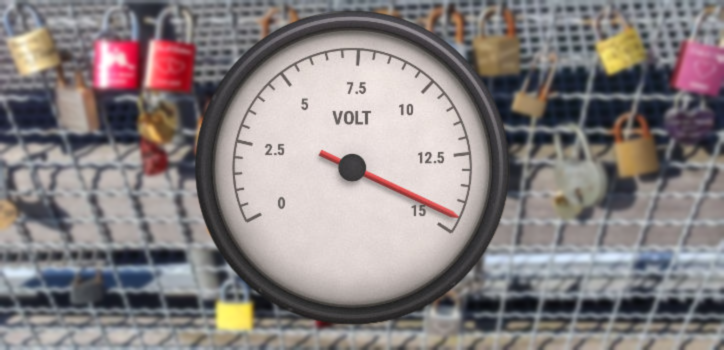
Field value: 14.5V
